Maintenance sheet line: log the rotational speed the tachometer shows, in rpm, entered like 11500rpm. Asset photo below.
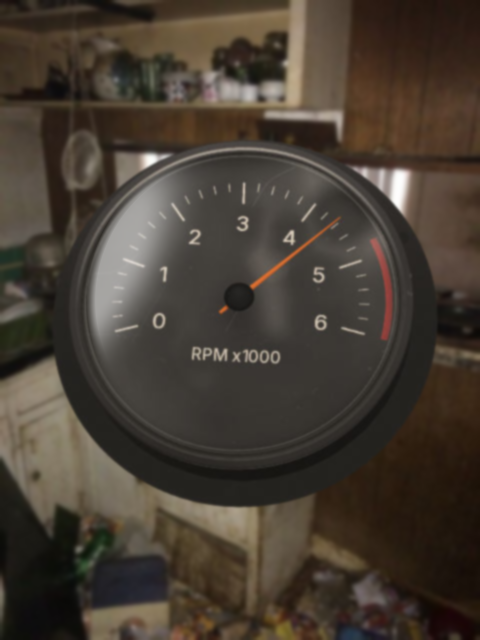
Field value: 4400rpm
